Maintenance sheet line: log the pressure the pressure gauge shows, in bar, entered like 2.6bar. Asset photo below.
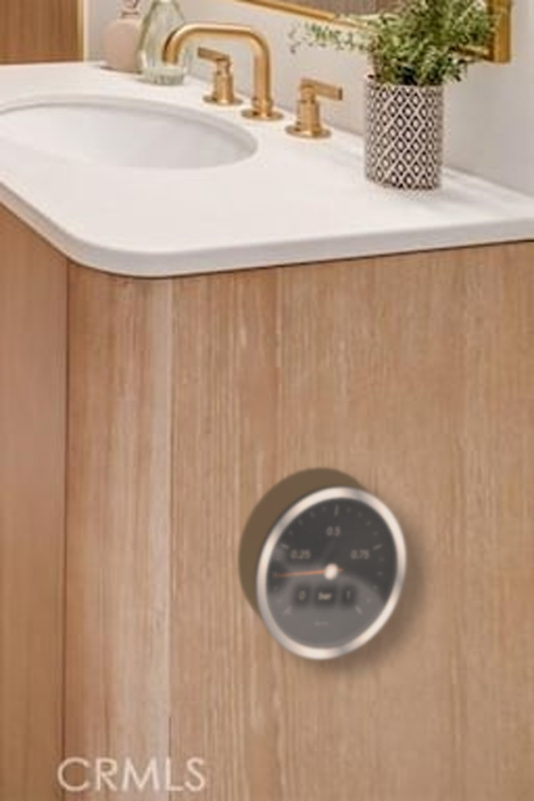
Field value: 0.15bar
